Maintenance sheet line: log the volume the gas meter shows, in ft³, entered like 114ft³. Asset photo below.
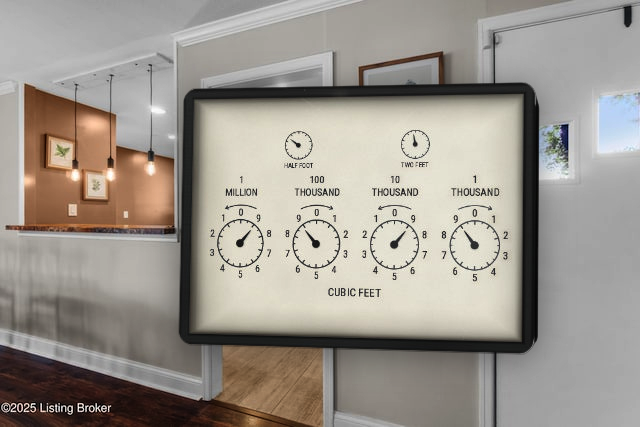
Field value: 888900ft³
